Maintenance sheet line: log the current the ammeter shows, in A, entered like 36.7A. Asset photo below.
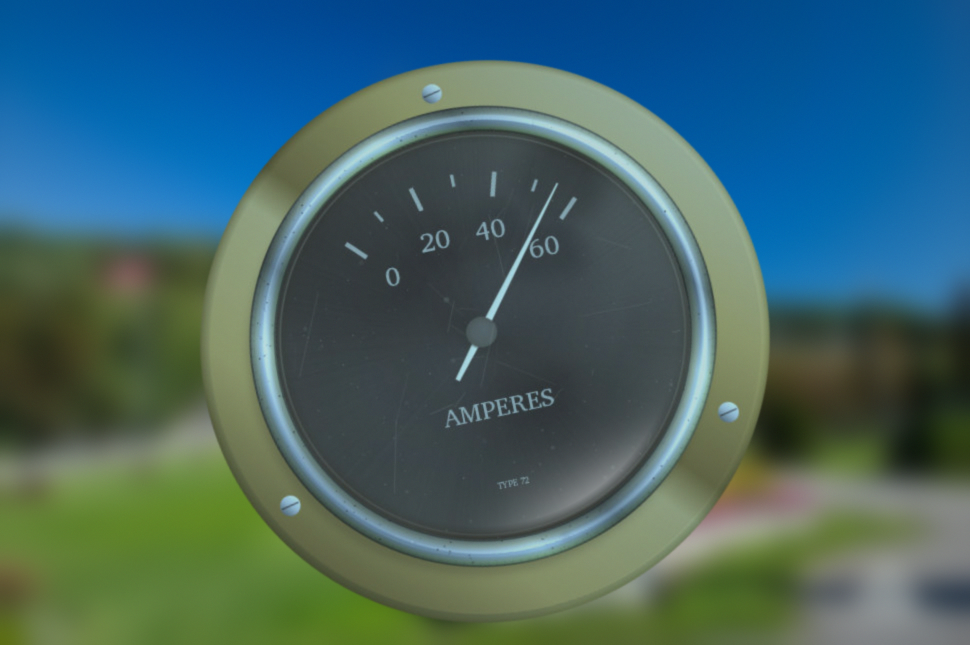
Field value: 55A
